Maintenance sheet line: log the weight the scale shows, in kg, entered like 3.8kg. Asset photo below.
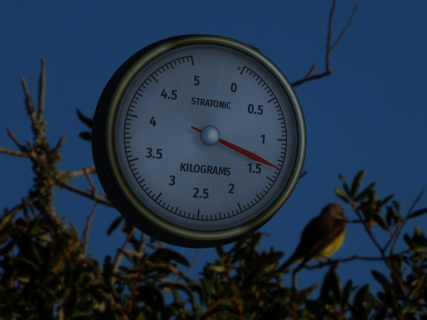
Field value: 1.35kg
